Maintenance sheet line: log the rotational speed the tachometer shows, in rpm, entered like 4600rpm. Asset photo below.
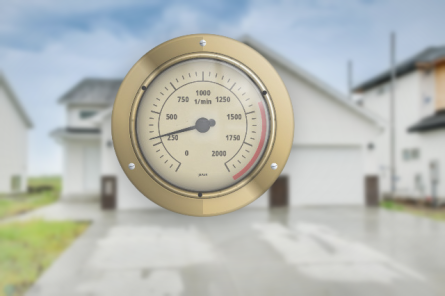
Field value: 300rpm
